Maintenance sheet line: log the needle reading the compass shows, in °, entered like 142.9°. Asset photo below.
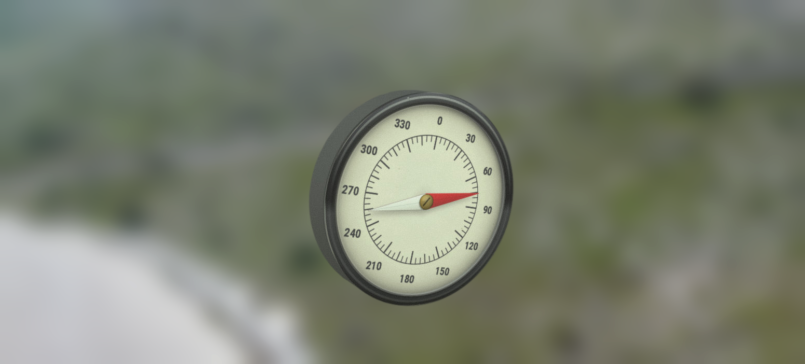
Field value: 75°
